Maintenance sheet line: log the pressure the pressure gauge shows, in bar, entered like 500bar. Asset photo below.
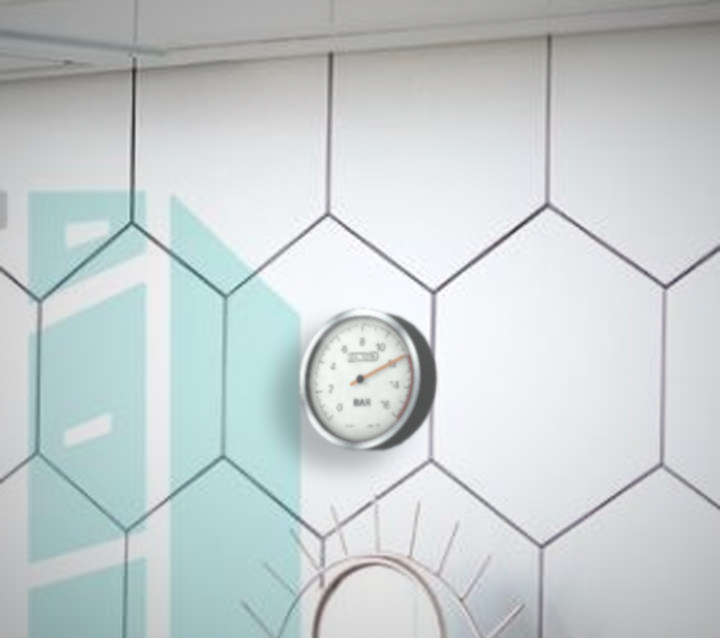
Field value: 12bar
